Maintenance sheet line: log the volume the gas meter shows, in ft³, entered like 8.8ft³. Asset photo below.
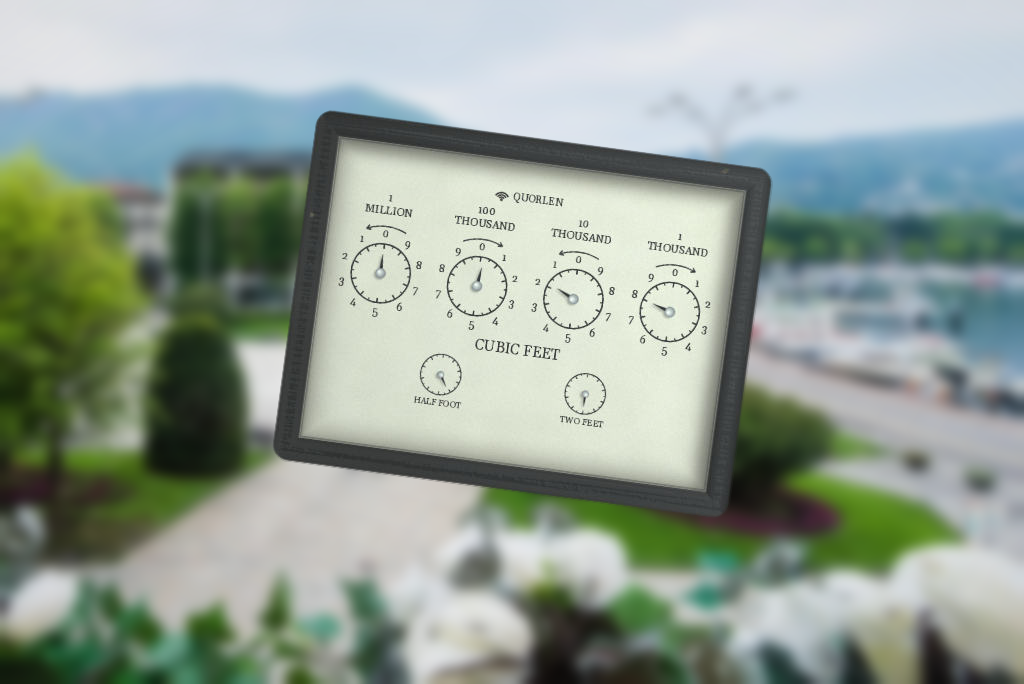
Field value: 1800ft³
